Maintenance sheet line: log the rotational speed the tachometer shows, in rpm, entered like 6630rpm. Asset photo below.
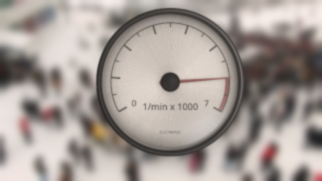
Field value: 6000rpm
